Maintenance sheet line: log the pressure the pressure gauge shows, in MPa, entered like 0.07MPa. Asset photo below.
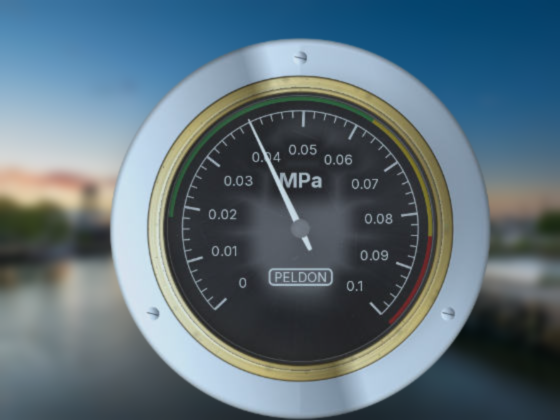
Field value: 0.04MPa
